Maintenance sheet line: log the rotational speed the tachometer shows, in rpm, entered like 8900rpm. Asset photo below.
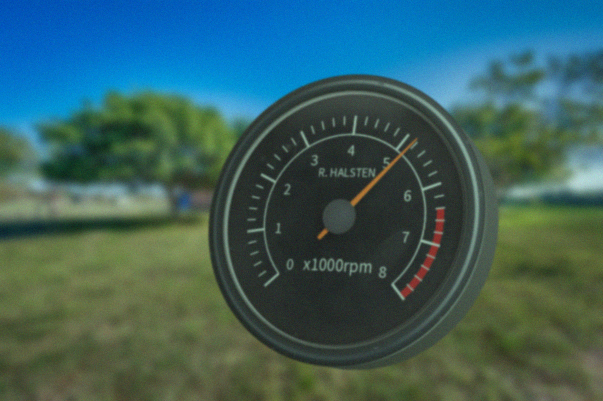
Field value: 5200rpm
